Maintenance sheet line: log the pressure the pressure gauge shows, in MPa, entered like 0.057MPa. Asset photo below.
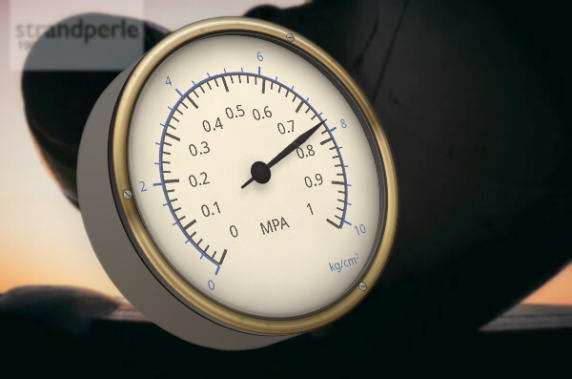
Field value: 0.76MPa
